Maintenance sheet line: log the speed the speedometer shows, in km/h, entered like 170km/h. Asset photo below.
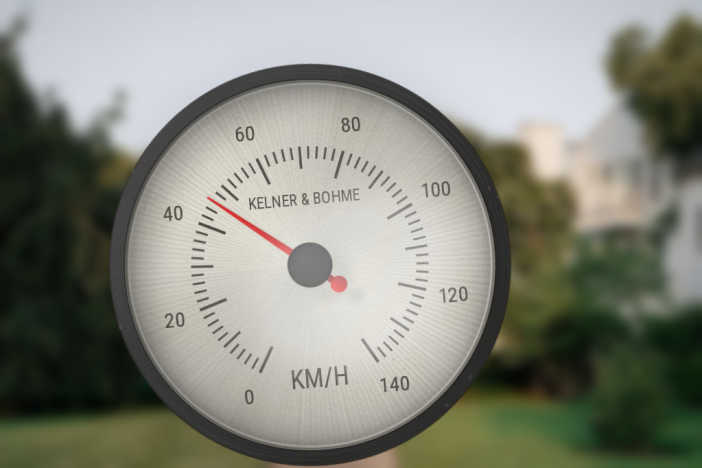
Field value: 46km/h
